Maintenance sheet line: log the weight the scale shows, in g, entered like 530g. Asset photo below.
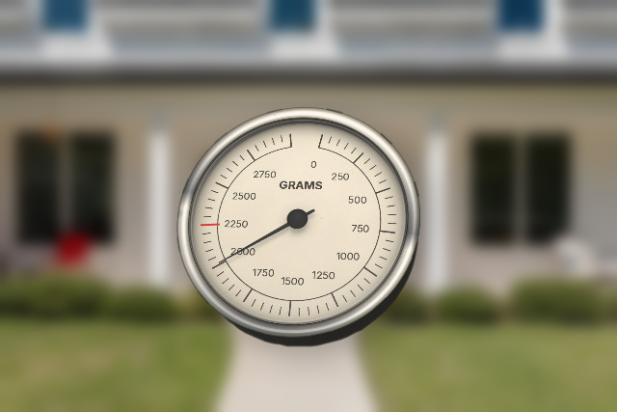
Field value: 2000g
